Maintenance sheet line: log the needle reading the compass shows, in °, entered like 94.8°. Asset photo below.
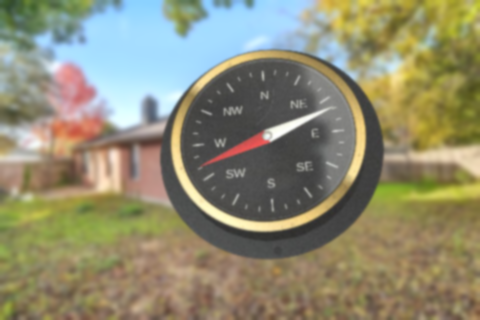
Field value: 250°
